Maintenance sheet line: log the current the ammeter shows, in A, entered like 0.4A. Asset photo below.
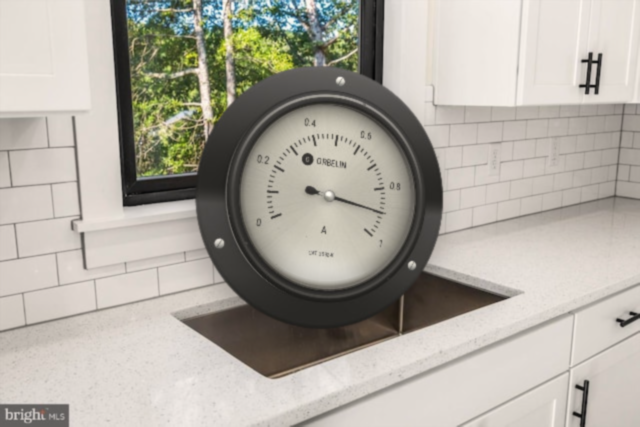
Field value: 0.9A
